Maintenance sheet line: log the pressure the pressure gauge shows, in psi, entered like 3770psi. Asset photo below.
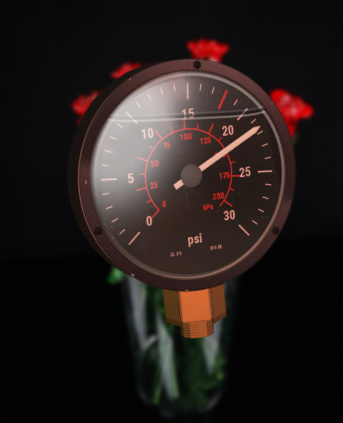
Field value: 21.5psi
